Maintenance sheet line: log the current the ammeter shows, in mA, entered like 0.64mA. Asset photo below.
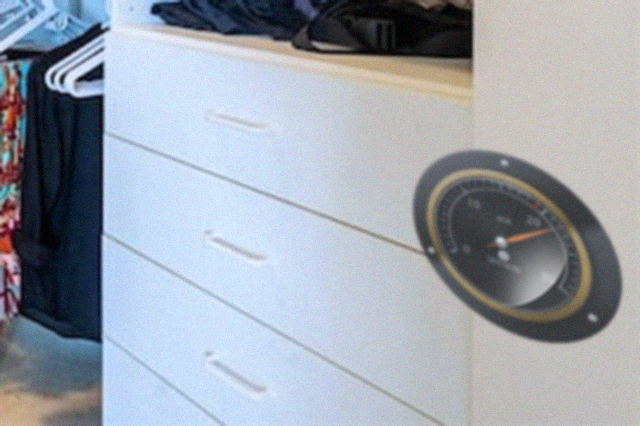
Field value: 22mA
